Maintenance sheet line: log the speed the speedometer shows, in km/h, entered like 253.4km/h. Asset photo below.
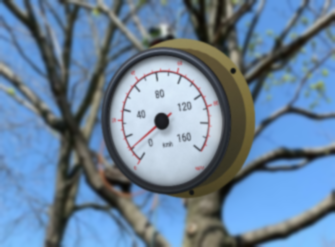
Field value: 10km/h
